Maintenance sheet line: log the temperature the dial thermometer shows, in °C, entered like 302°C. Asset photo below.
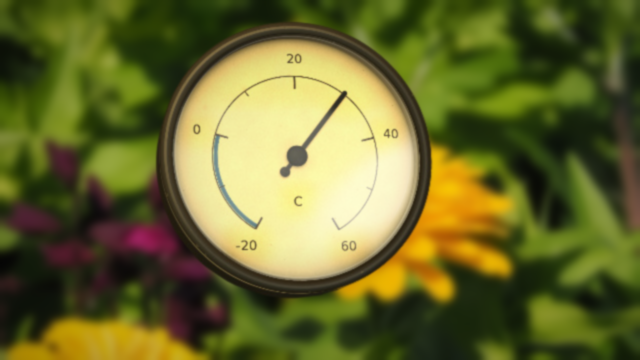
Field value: 30°C
